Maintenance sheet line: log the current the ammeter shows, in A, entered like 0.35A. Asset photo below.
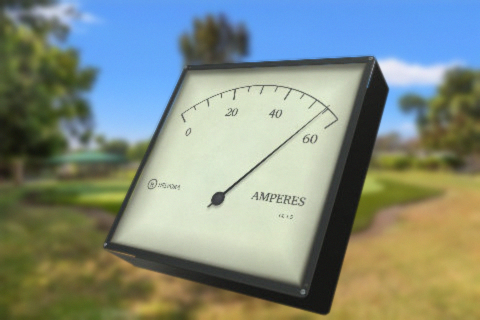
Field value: 55A
